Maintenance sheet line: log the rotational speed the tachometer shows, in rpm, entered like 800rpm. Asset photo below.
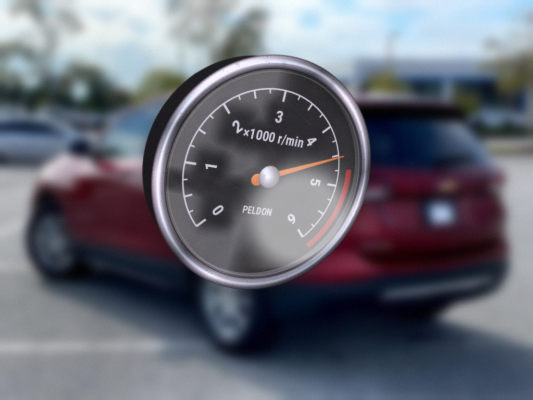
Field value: 4500rpm
